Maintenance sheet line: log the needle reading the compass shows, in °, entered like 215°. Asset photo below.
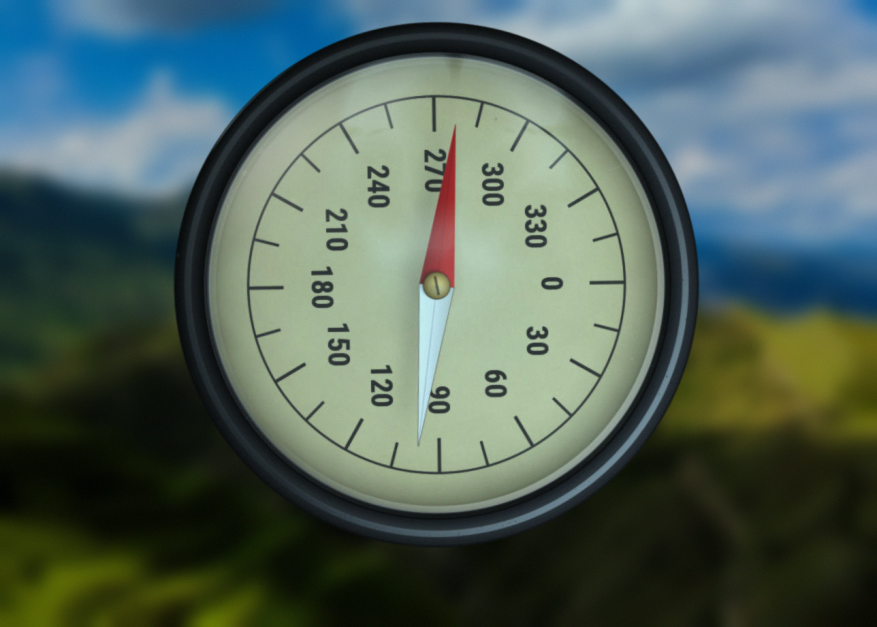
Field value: 277.5°
